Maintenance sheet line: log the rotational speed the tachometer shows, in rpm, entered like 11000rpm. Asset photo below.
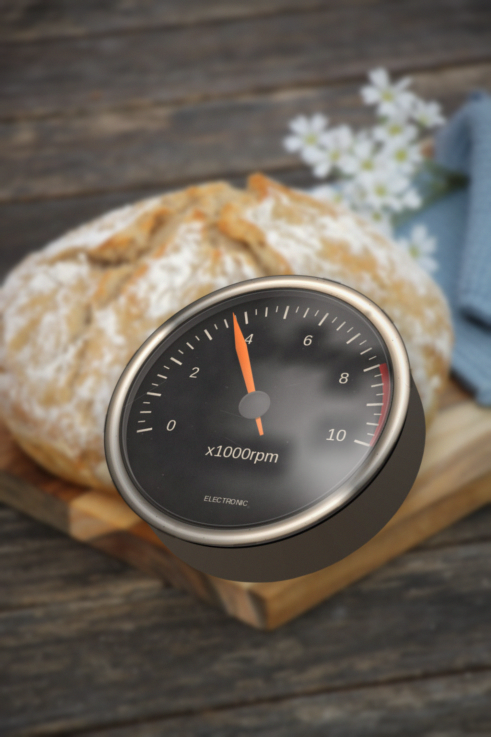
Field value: 3750rpm
